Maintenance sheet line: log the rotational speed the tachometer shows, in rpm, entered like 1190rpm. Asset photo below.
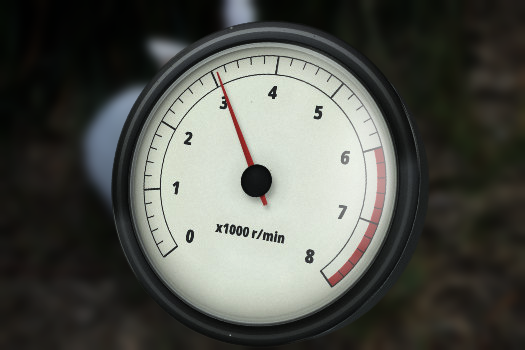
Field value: 3100rpm
